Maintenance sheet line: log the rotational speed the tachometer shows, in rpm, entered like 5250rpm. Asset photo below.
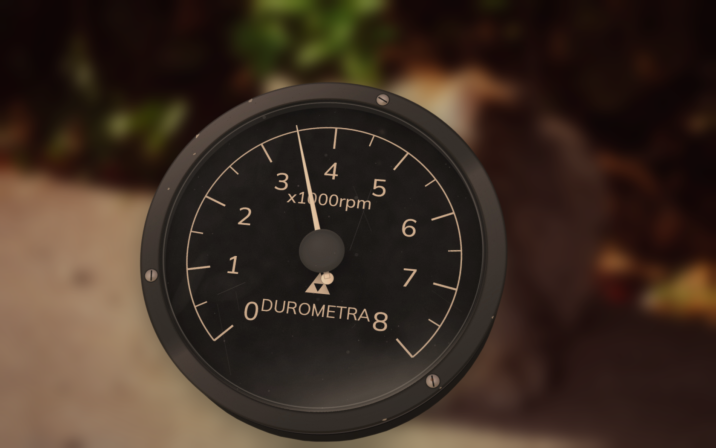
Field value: 3500rpm
